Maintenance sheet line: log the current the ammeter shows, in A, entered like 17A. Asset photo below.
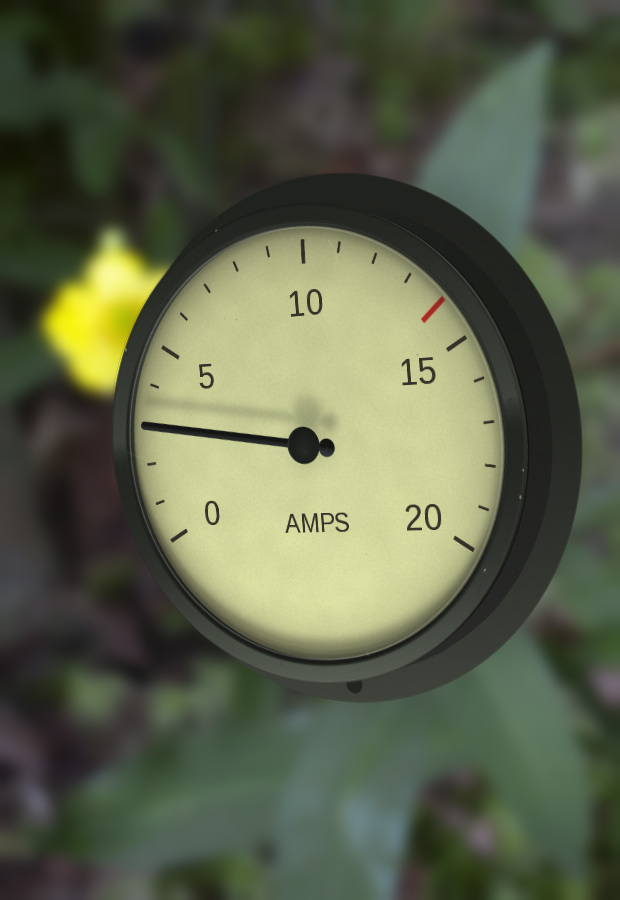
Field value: 3A
